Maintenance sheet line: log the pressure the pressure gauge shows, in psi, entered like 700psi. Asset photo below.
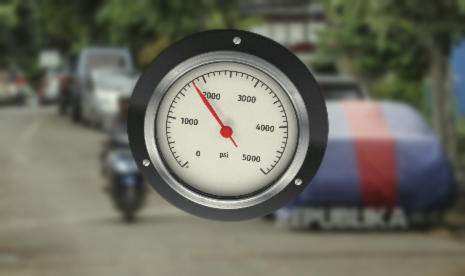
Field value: 1800psi
